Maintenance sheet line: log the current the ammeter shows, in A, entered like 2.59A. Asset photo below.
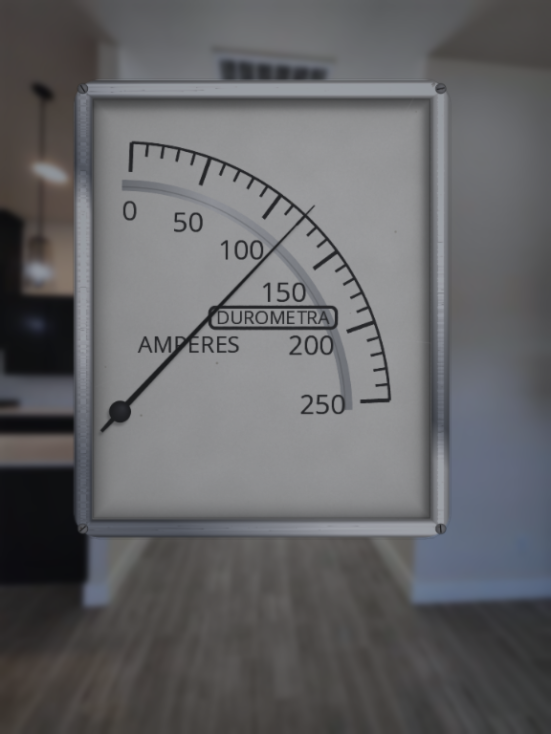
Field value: 120A
